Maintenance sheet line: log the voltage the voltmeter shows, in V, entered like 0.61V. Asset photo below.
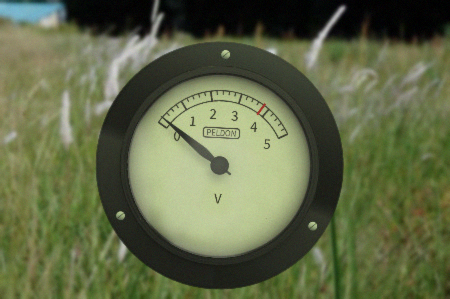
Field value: 0.2V
